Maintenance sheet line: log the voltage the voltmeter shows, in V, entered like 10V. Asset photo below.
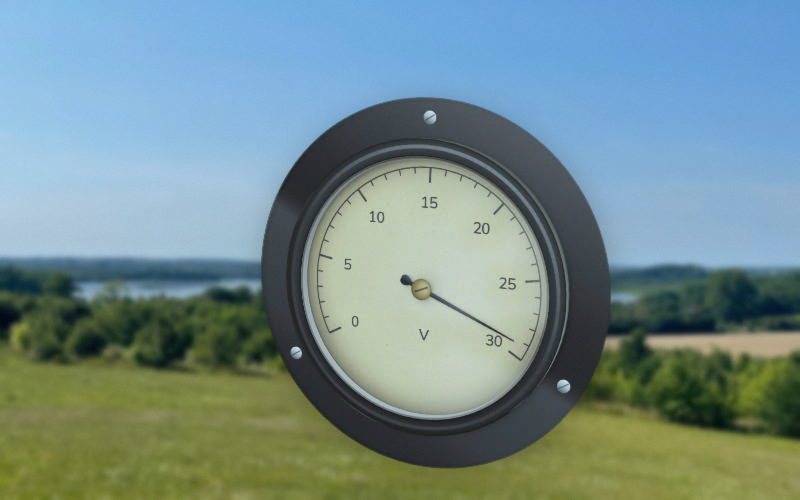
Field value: 29V
